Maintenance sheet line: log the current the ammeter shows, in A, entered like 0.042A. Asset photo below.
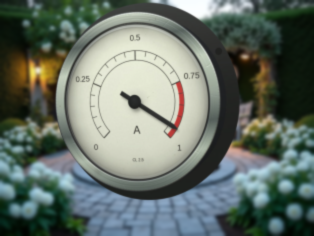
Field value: 0.95A
